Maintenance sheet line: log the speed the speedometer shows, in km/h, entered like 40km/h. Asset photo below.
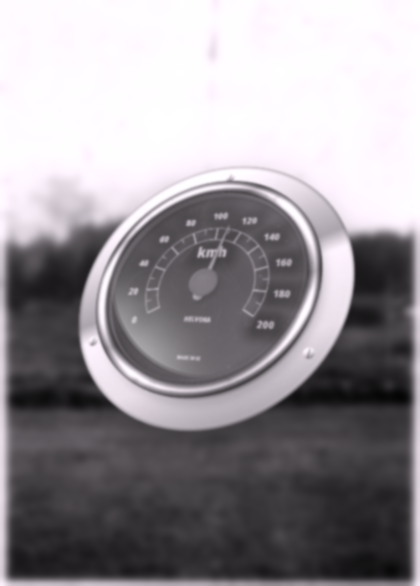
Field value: 110km/h
